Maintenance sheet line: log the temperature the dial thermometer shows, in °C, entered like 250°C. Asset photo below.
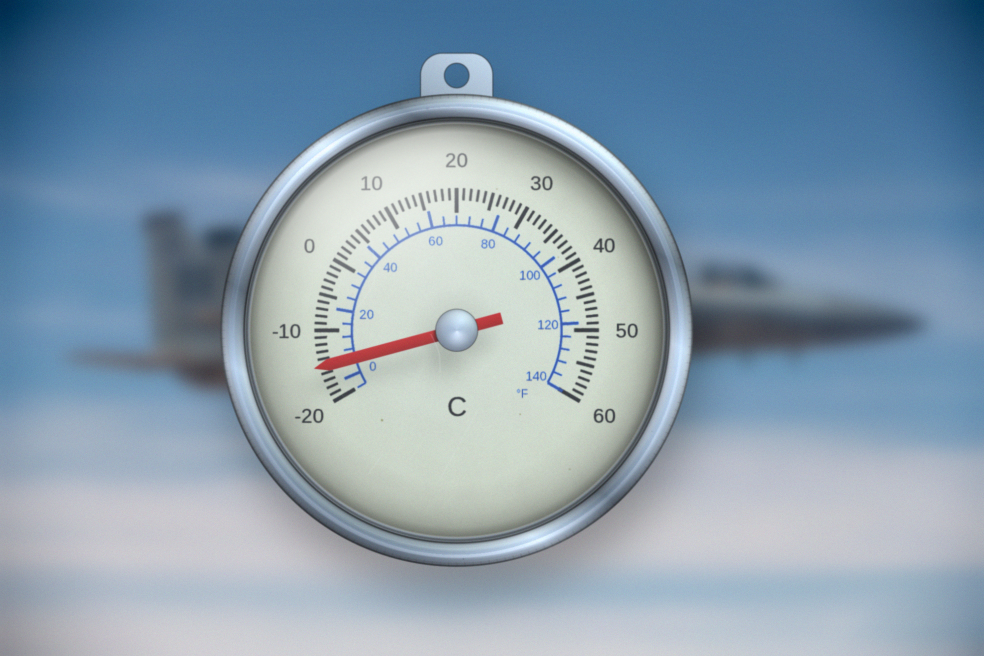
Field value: -15°C
